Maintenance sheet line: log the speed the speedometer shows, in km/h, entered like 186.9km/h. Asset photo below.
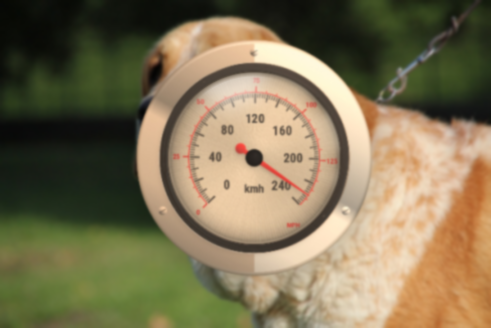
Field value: 230km/h
